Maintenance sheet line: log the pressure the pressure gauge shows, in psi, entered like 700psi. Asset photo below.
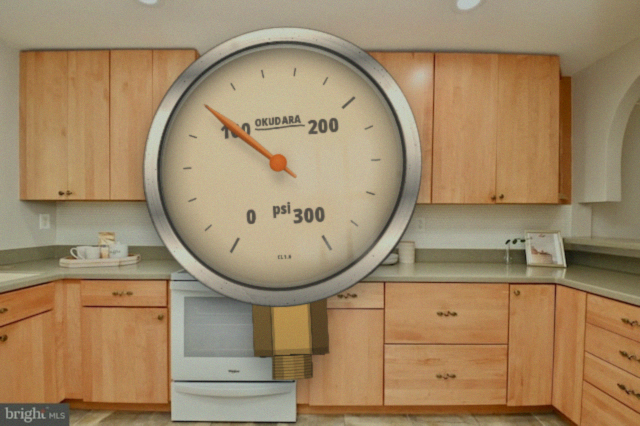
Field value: 100psi
